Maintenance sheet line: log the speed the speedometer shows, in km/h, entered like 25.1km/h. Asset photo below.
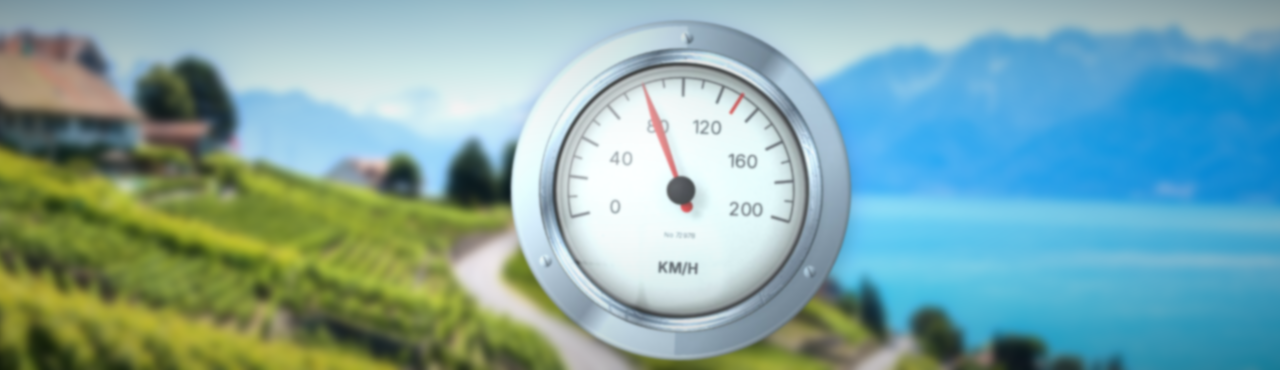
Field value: 80km/h
